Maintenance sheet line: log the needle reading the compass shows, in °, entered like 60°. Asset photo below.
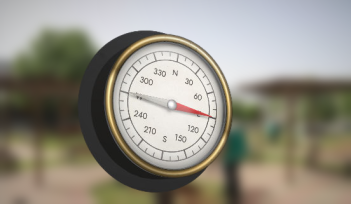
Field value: 90°
